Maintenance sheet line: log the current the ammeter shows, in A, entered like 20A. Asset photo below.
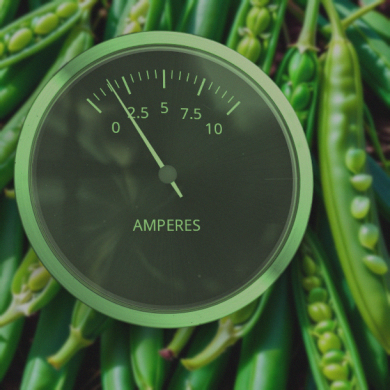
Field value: 1.5A
